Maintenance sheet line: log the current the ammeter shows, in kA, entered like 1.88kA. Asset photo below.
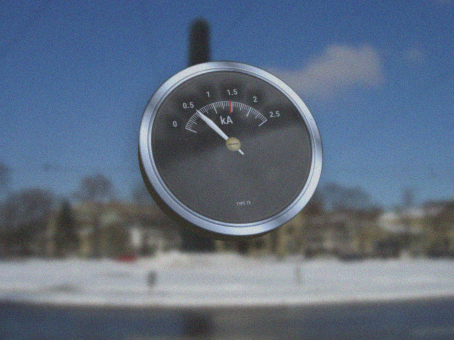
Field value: 0.5kA
